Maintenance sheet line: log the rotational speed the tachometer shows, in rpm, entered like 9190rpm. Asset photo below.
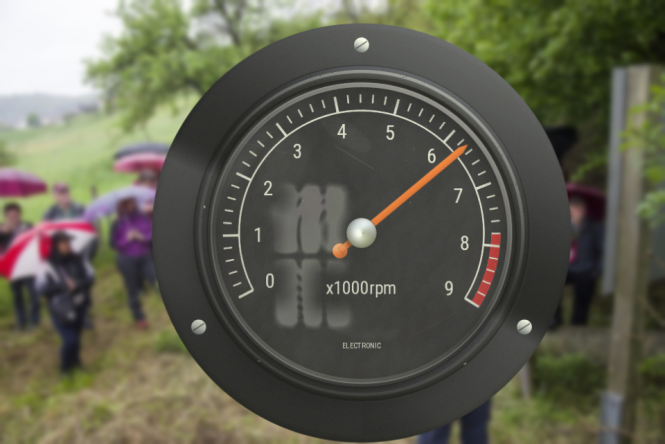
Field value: 6300rpm
